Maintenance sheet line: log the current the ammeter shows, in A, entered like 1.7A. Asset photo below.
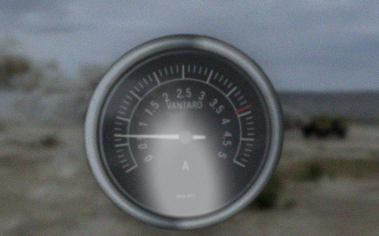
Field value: 0.7A
